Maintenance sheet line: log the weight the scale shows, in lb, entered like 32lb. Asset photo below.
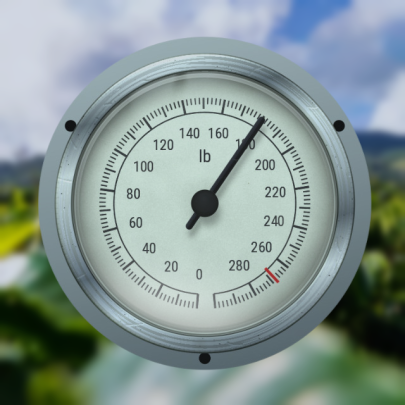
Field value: 180lb
